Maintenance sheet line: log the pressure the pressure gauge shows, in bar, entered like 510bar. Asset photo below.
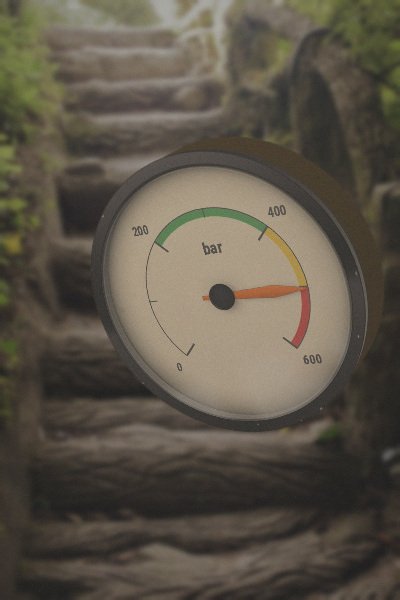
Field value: 500bar
